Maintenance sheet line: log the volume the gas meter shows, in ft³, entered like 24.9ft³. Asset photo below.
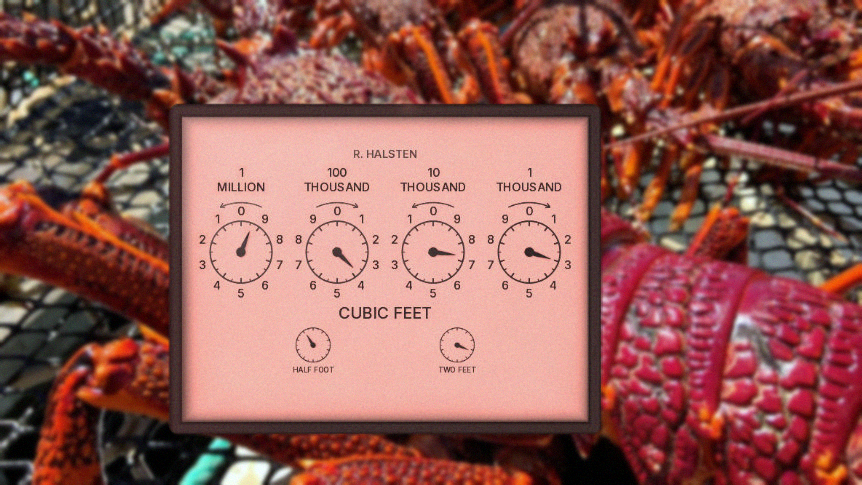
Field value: 937300ft³
